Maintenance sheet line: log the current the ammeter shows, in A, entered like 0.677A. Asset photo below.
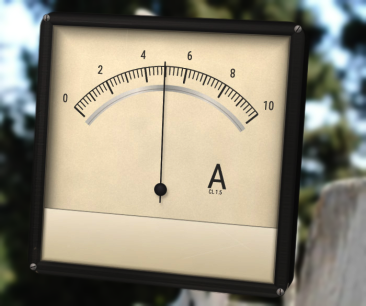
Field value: 5A
